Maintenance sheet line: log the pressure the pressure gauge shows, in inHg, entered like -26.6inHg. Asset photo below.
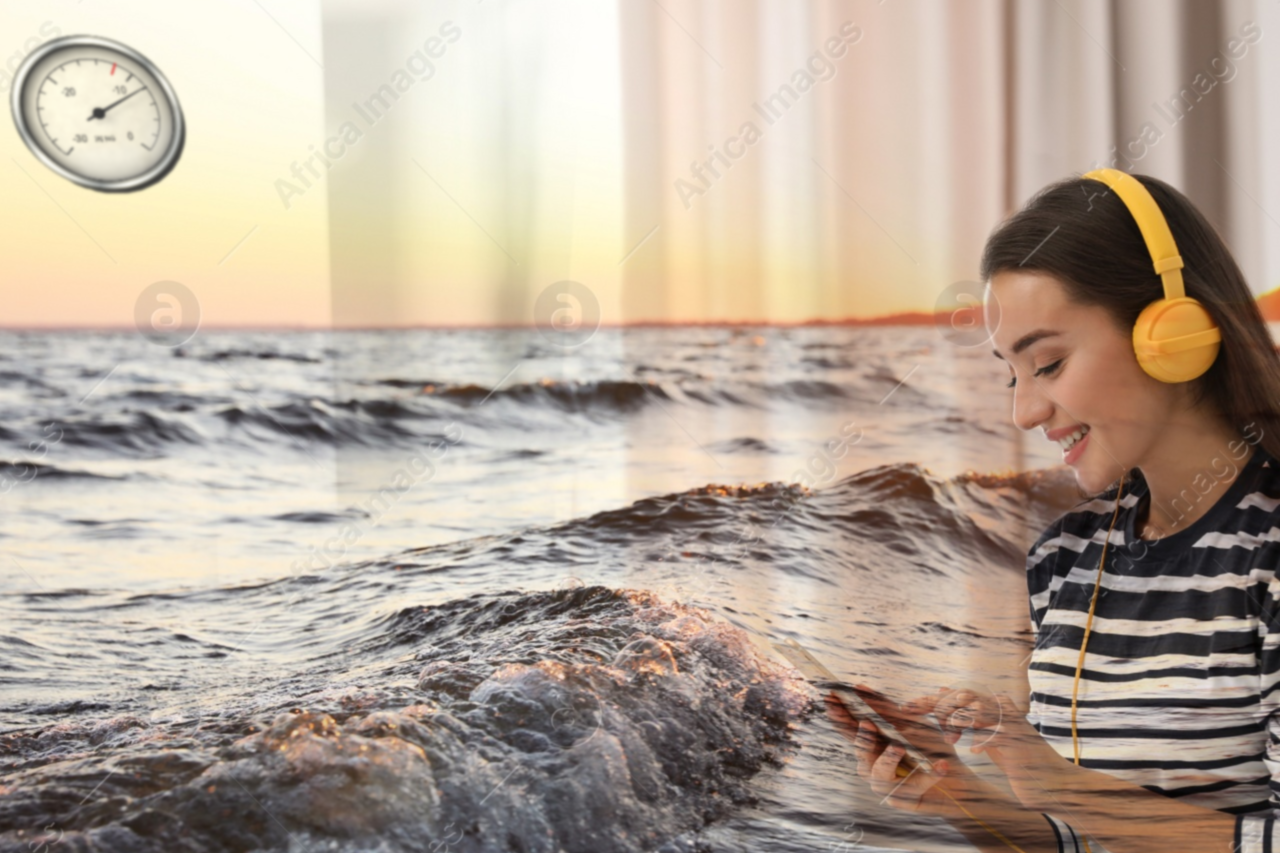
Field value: -8inHg
